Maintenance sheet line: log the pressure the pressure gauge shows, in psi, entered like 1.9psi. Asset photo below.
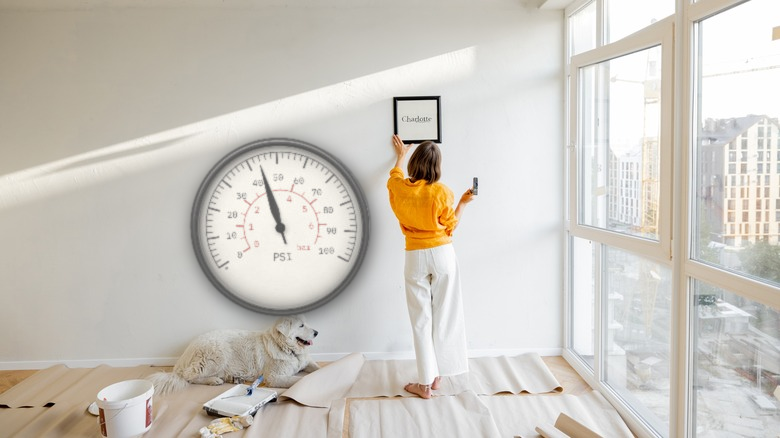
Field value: 44psi
